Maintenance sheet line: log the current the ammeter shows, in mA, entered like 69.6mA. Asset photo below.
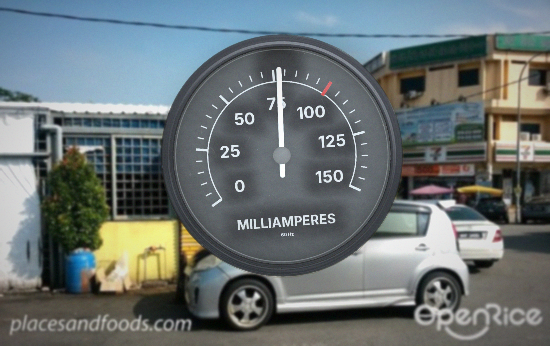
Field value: 77.5mA
